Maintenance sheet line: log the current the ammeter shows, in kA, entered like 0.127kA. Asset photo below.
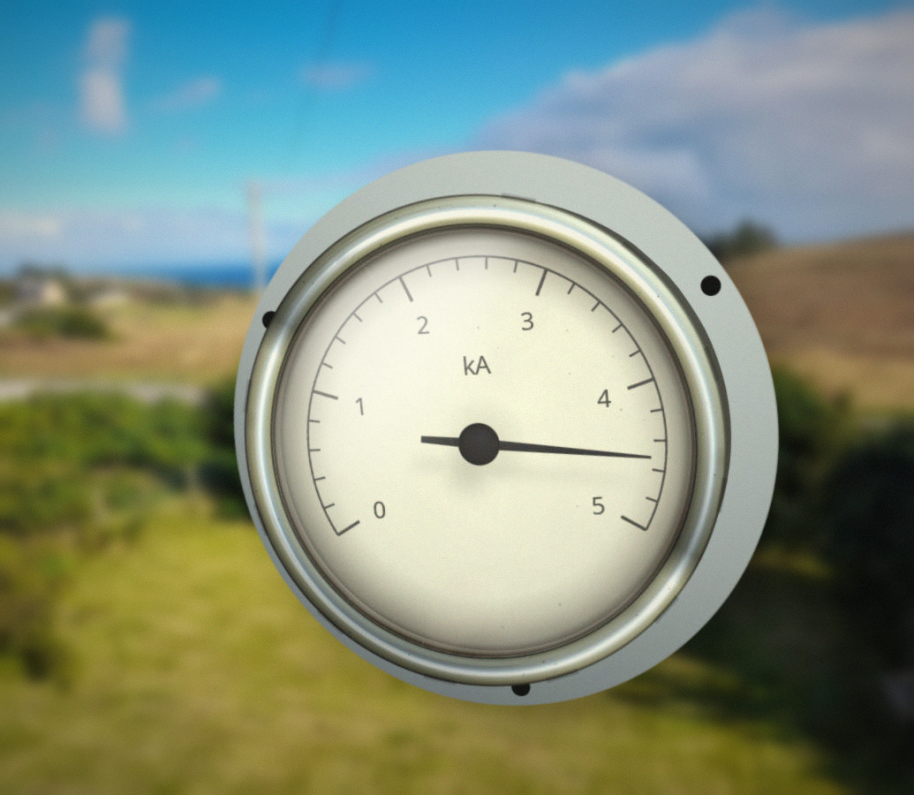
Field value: 4.5kA
